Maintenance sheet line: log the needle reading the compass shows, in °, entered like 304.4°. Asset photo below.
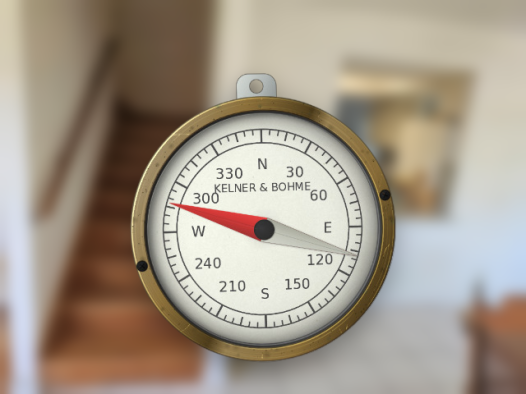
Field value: 287.5°
